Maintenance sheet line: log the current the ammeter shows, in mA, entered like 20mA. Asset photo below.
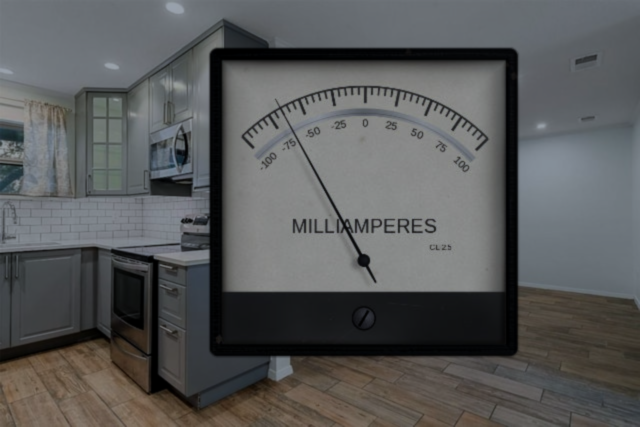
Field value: -65mA
